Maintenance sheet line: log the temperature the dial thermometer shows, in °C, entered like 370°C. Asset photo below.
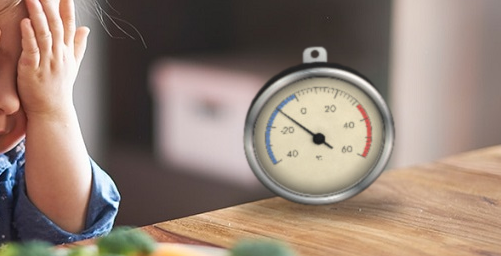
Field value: -10°C
